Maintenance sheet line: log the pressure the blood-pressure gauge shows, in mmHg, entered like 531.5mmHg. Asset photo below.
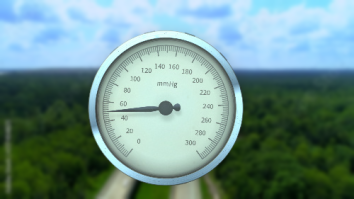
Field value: 50mmHg
